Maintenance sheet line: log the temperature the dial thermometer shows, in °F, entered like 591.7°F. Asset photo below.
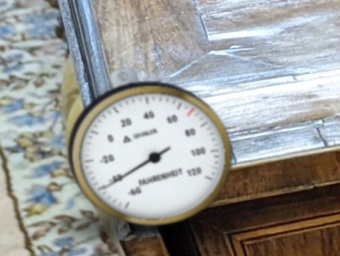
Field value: -40°F
